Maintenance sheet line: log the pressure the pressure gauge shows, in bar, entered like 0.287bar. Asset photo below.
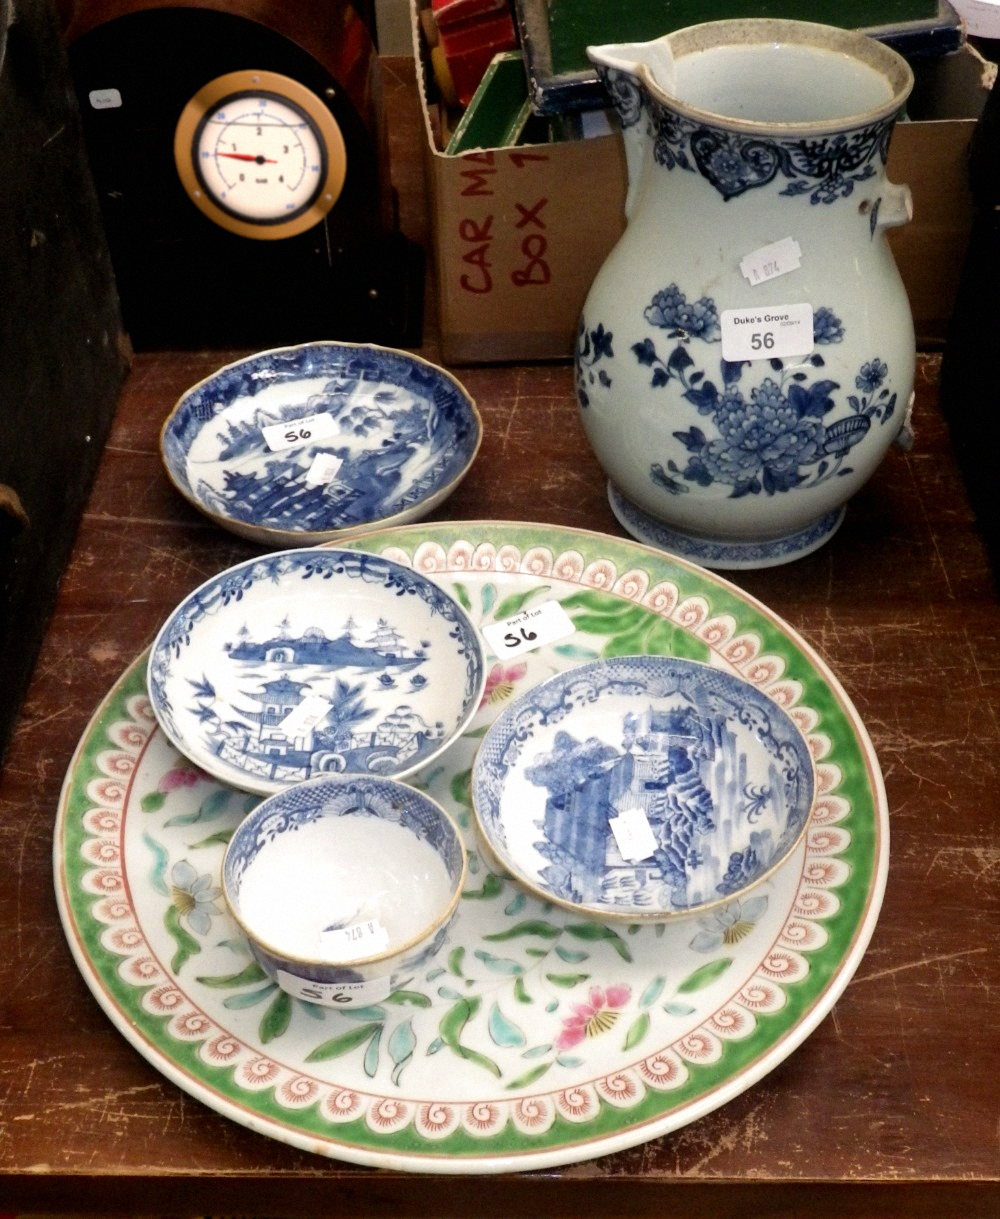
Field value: 0.75bar
